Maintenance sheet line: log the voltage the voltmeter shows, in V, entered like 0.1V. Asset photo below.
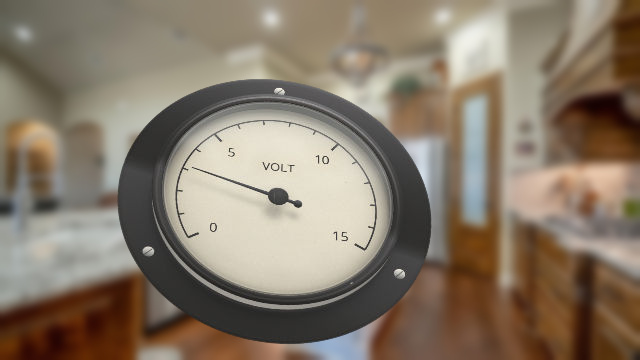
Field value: 3V
